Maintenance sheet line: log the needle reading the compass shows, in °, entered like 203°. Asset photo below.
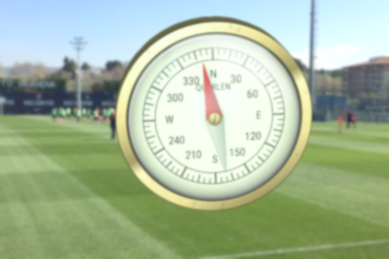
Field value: 350°
